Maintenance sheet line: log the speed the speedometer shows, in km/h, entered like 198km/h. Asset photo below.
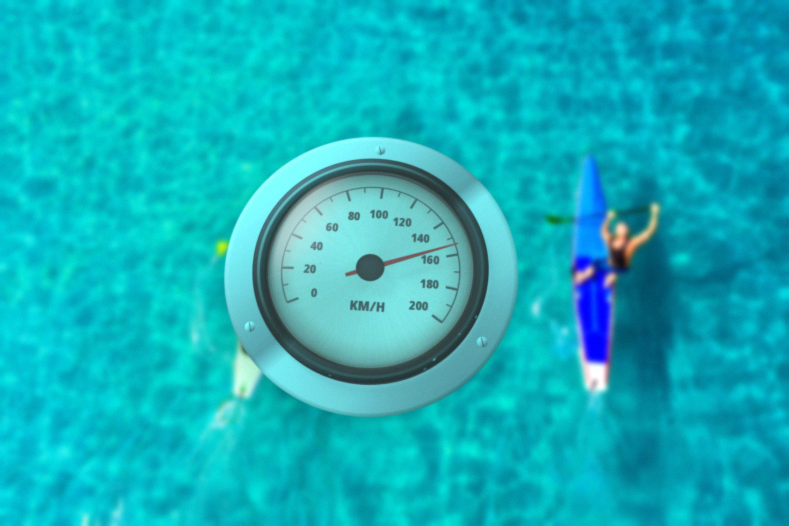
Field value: 155km/h
